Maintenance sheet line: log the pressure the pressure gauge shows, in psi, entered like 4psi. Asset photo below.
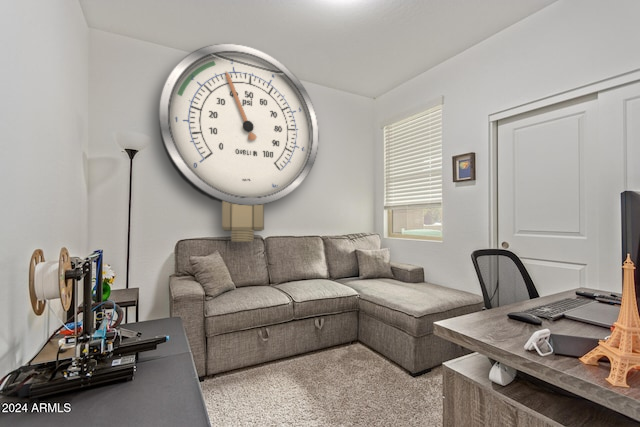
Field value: 40psi
